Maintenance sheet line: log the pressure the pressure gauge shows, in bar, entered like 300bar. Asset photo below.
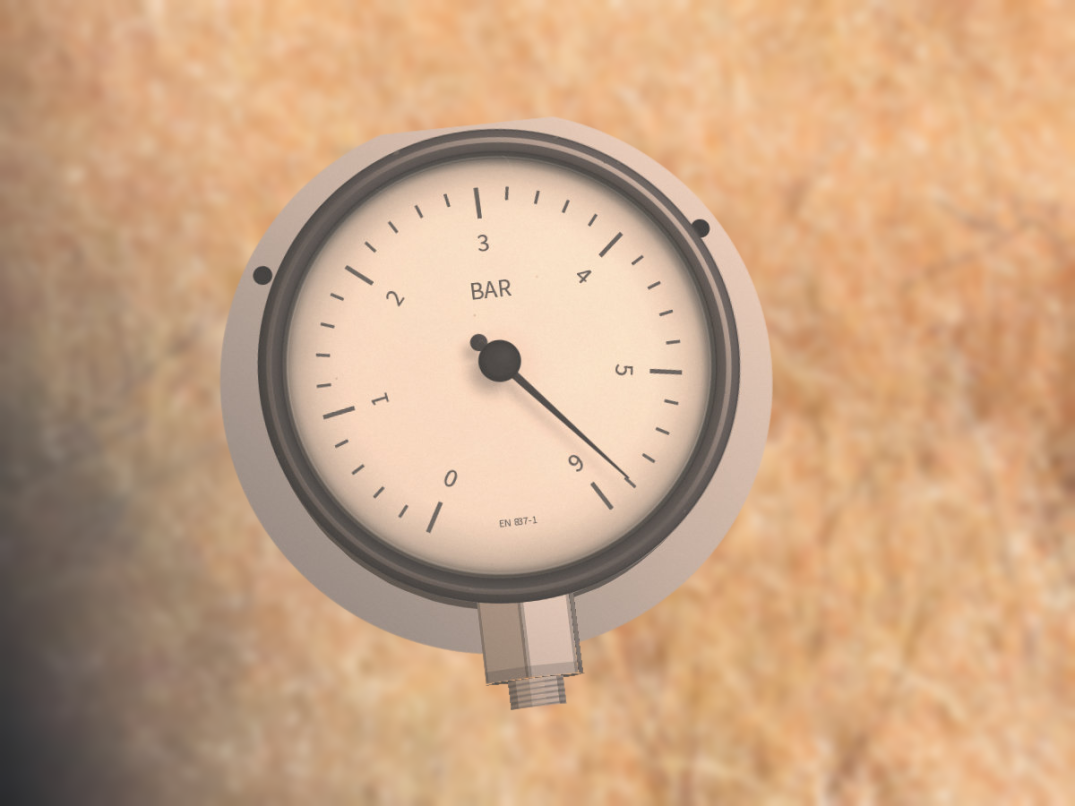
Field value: 5.8bar
